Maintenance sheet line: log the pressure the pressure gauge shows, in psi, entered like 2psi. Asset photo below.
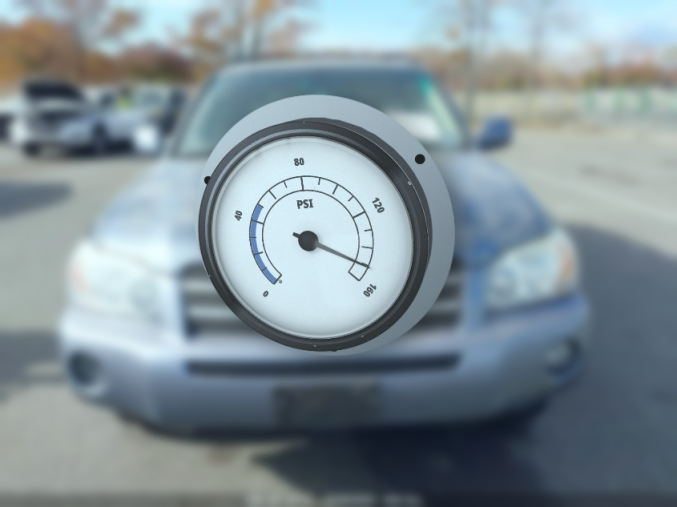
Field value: 150psi
